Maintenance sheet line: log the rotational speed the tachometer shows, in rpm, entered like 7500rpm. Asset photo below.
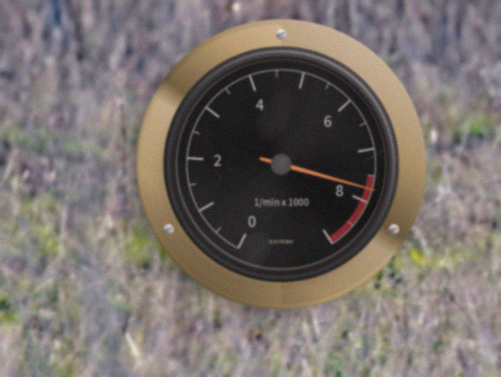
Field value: 7750rpm
